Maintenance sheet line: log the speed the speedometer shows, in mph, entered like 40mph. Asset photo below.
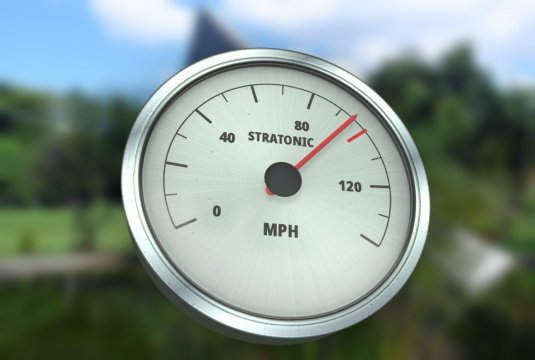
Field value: 95mph
